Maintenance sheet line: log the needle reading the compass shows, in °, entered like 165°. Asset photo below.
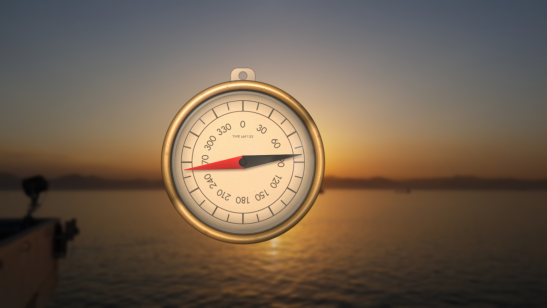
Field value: 262.5°
